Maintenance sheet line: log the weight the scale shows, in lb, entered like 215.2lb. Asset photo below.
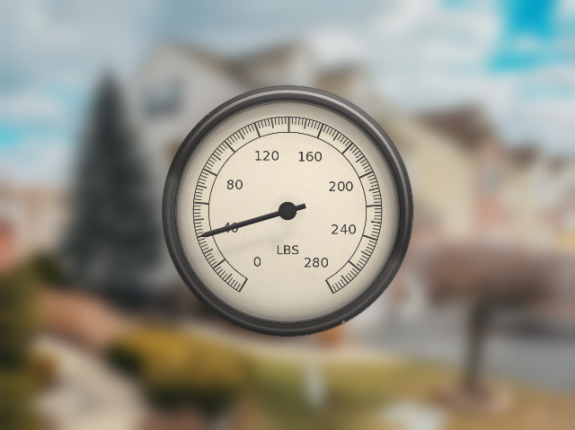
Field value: 40lb
